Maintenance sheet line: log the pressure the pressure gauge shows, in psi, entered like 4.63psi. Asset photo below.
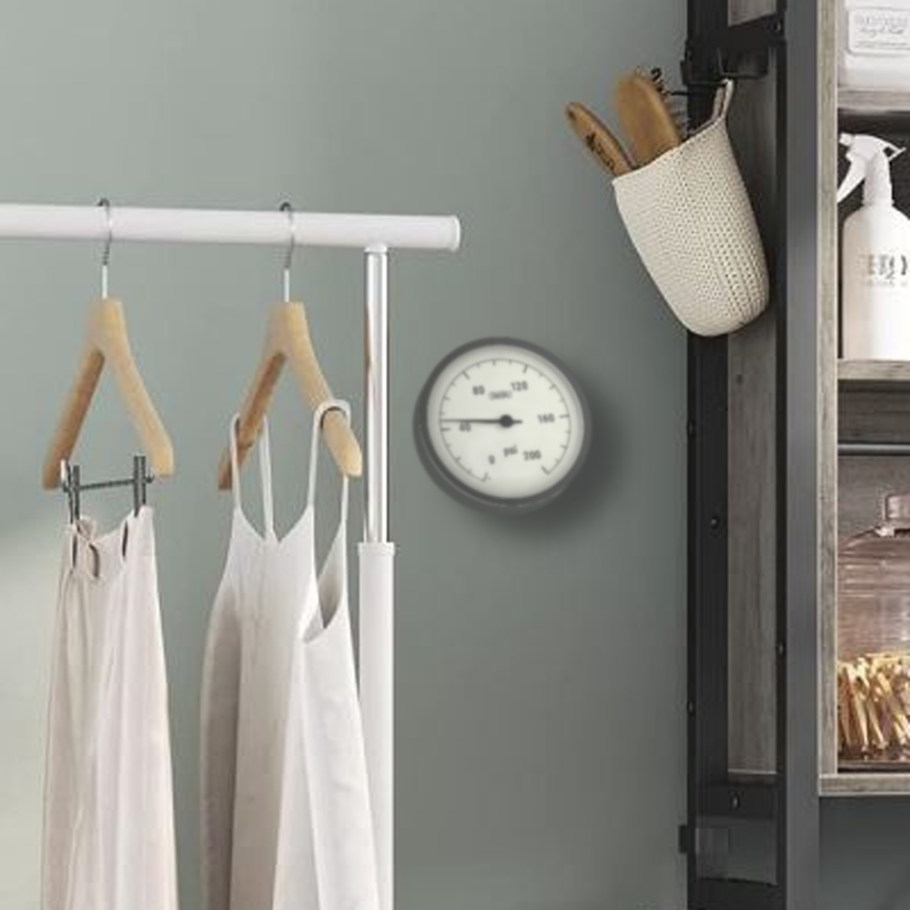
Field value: 45psi
